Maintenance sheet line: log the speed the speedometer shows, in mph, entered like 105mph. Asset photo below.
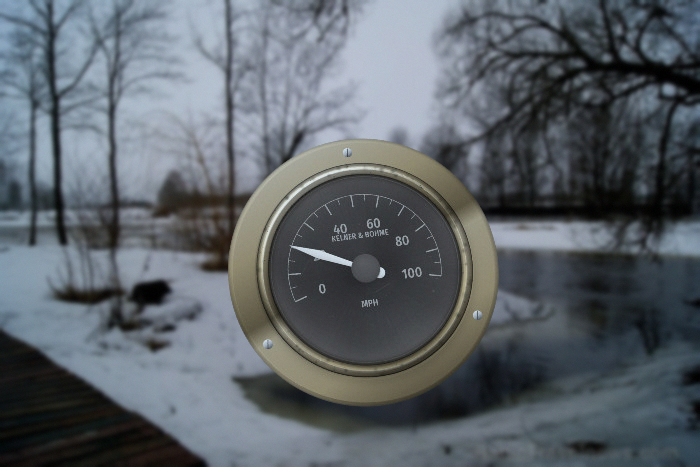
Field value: 20mph
